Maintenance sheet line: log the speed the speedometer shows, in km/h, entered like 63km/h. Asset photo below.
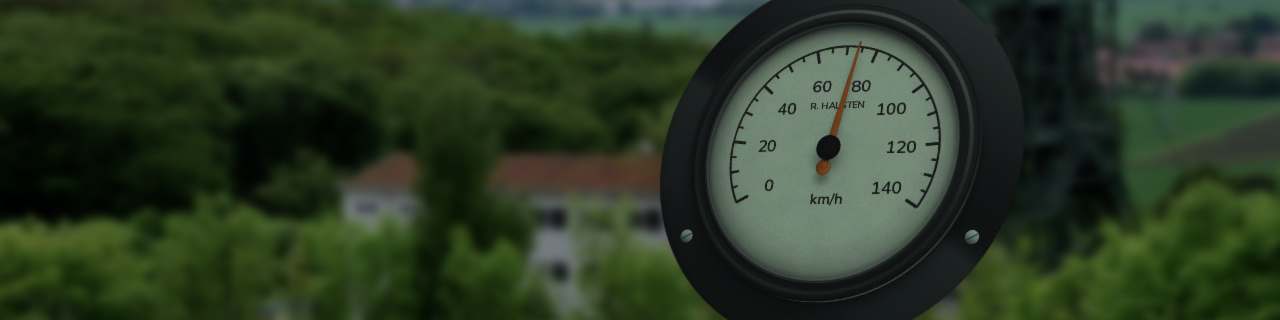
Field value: 75km/h
